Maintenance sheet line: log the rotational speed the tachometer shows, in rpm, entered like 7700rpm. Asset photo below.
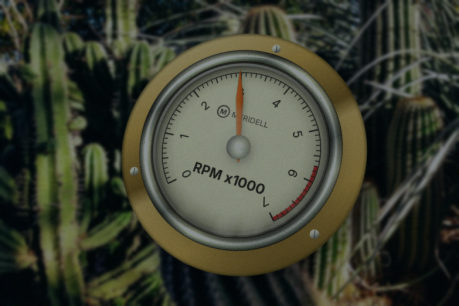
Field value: 3000rpm
